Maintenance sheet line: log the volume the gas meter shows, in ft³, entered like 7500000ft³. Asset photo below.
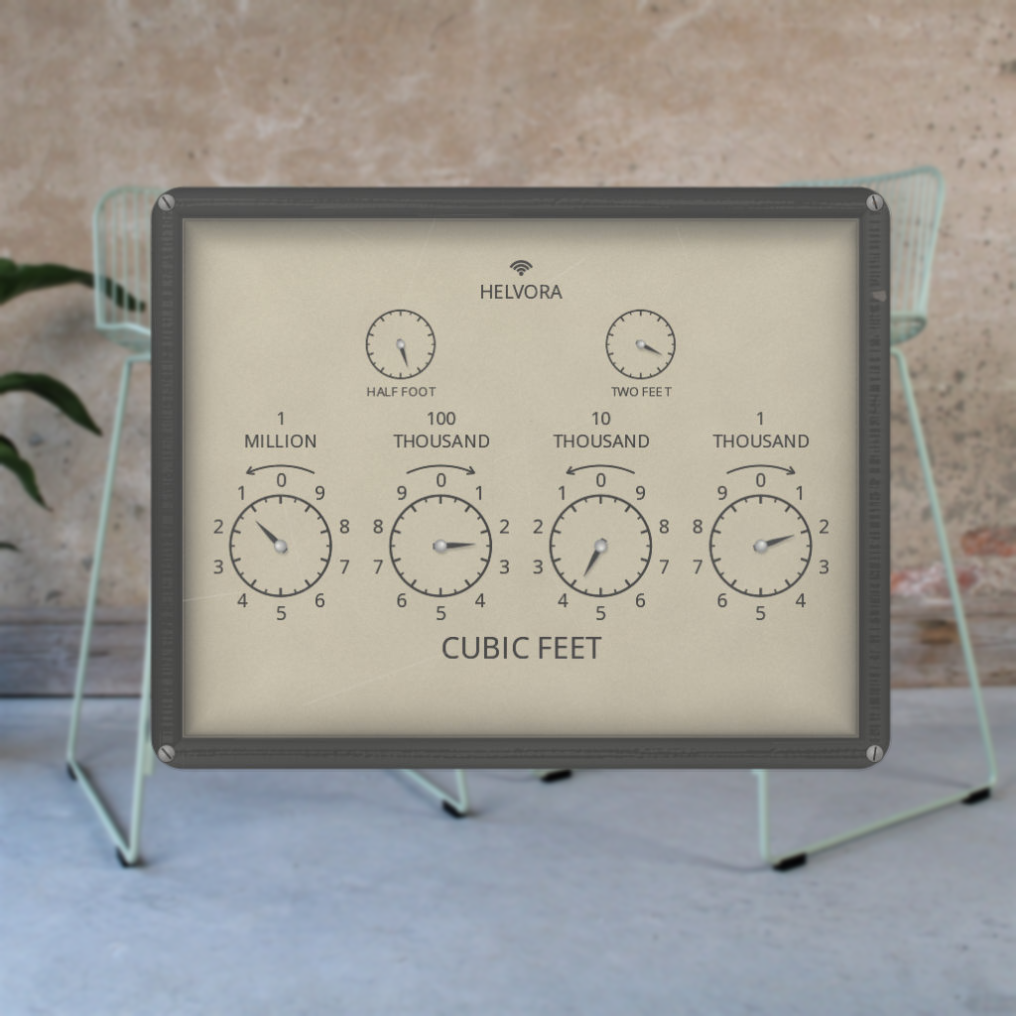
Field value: 124200ft³
